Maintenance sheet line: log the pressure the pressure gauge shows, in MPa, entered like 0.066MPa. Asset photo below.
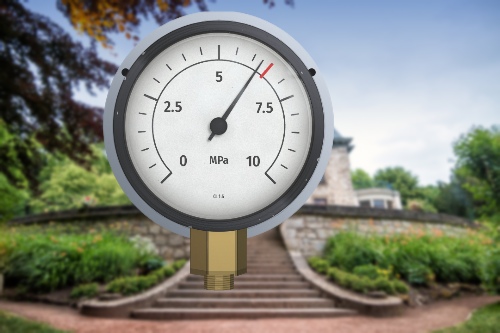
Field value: 6.25MPa
